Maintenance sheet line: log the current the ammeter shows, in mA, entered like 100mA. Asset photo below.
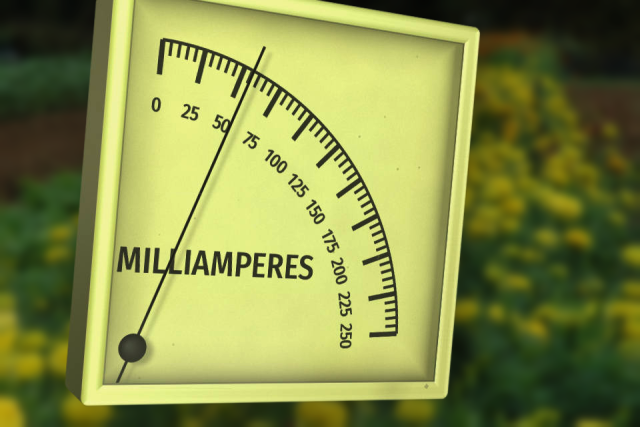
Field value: 55mA
